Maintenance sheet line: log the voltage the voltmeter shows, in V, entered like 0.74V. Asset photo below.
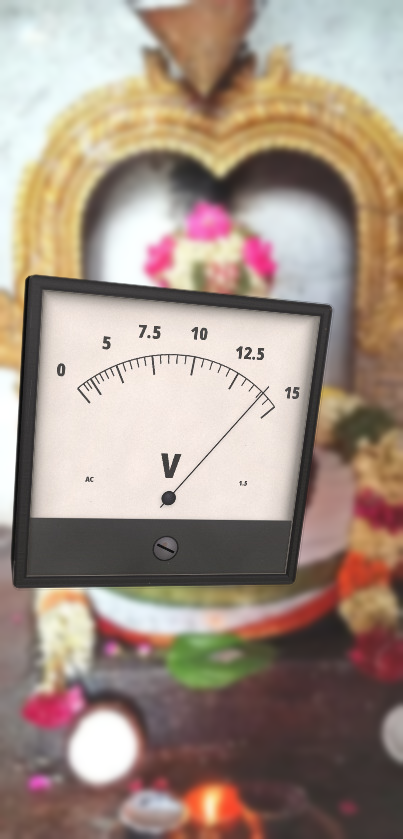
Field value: 14V
